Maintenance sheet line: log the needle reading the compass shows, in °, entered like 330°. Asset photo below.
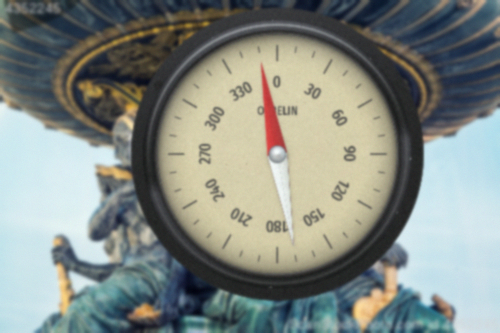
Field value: 350°
